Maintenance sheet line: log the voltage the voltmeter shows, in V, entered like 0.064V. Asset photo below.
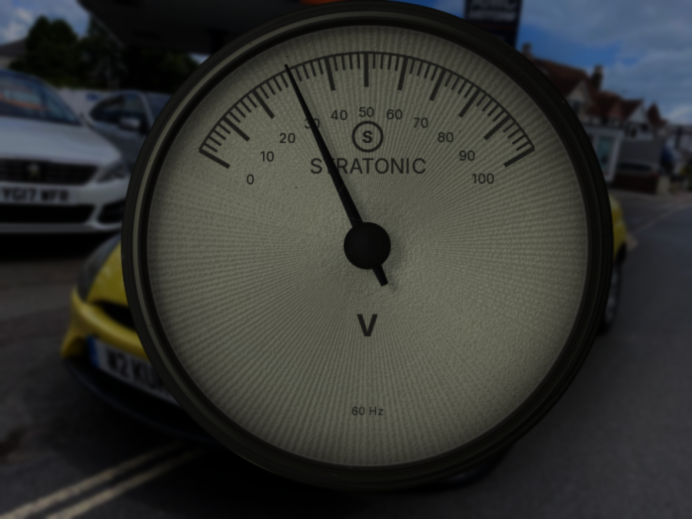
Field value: 30V
